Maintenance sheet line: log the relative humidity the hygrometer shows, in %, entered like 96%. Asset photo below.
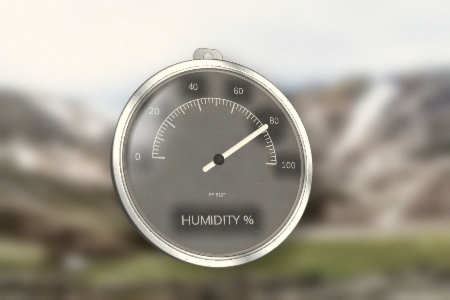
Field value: 80%
